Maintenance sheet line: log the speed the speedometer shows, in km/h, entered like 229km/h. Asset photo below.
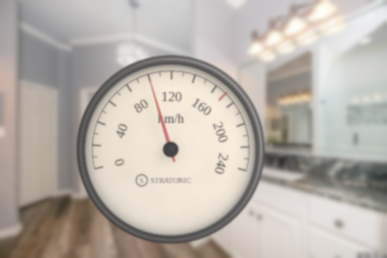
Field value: 100km/h
